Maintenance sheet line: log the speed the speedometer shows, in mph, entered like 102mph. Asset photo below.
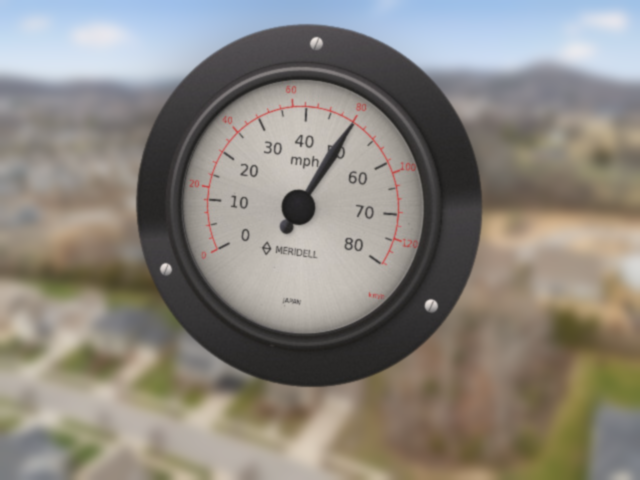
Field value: 50mph
